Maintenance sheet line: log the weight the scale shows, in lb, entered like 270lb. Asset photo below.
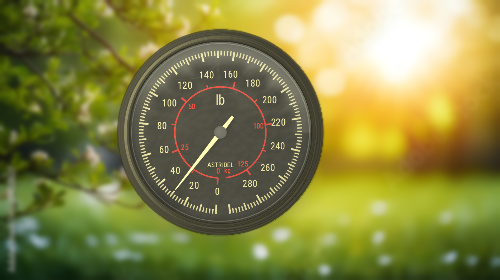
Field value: 30lb
